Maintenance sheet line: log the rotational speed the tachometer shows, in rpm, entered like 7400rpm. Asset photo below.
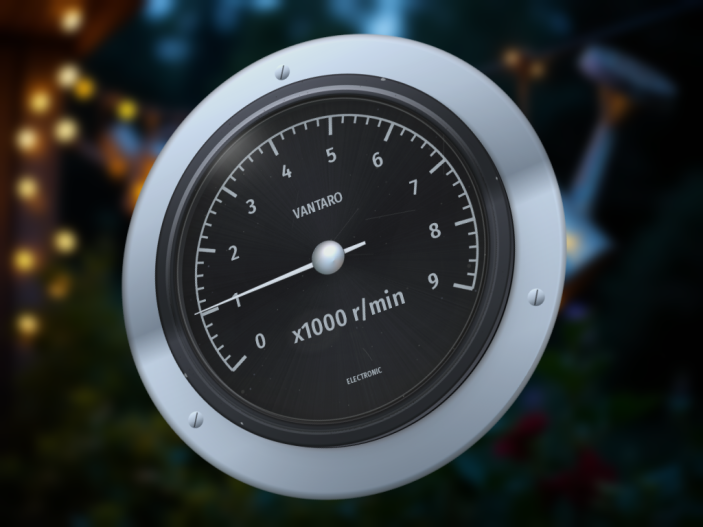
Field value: 1000rpm
